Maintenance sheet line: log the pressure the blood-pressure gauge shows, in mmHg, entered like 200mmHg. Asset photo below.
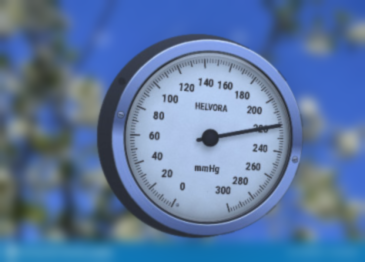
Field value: 220mmHg
